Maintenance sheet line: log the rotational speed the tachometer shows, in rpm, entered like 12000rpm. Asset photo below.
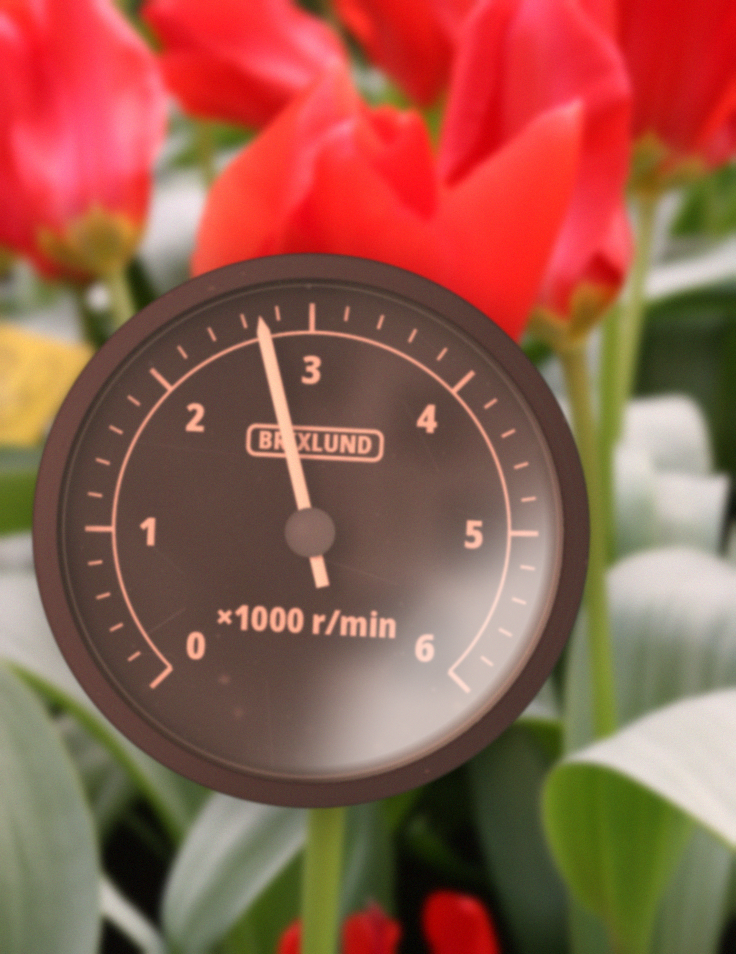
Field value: 2700rpm
